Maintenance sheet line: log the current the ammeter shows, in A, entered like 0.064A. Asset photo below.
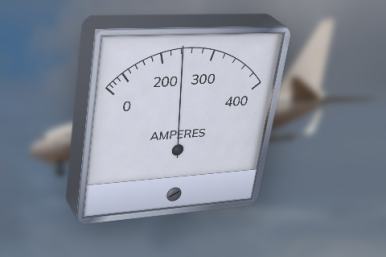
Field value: 240A
